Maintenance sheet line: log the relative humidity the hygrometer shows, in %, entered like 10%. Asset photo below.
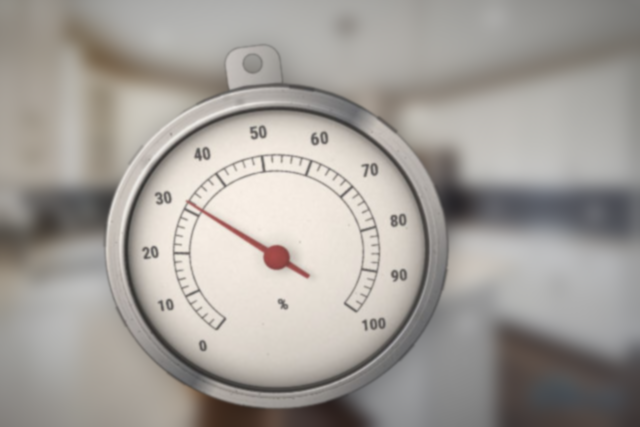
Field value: 32%
